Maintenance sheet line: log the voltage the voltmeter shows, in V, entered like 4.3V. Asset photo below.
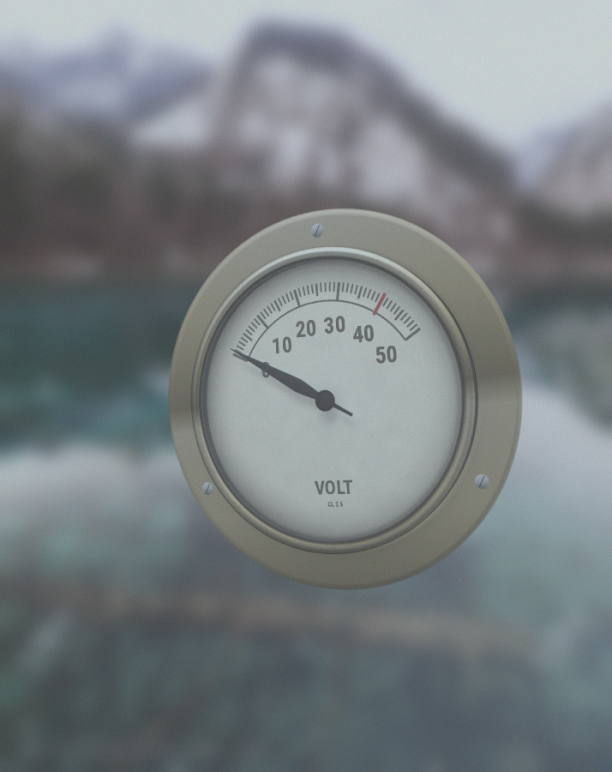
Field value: 1V
